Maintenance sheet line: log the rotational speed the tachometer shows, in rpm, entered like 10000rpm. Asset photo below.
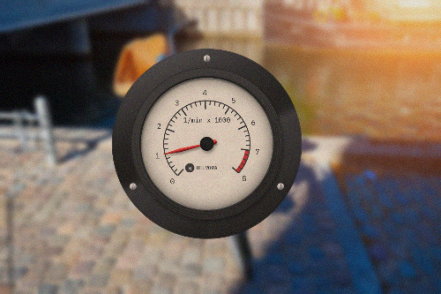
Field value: 1000rpm
